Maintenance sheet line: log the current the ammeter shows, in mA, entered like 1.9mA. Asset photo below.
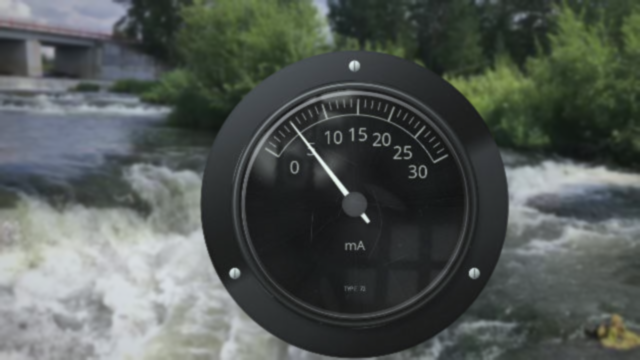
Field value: 5mA
